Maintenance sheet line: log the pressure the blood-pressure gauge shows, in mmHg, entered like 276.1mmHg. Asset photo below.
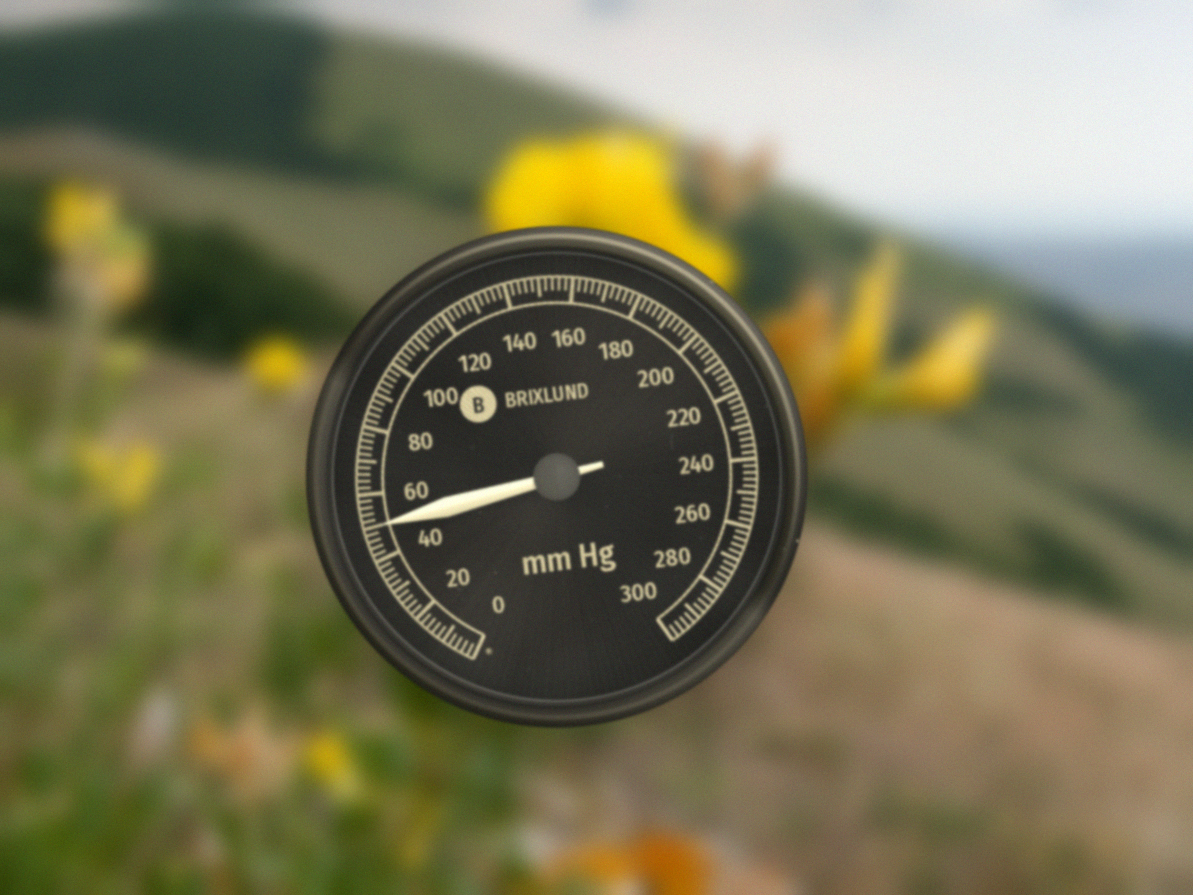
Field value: 50mmHg
